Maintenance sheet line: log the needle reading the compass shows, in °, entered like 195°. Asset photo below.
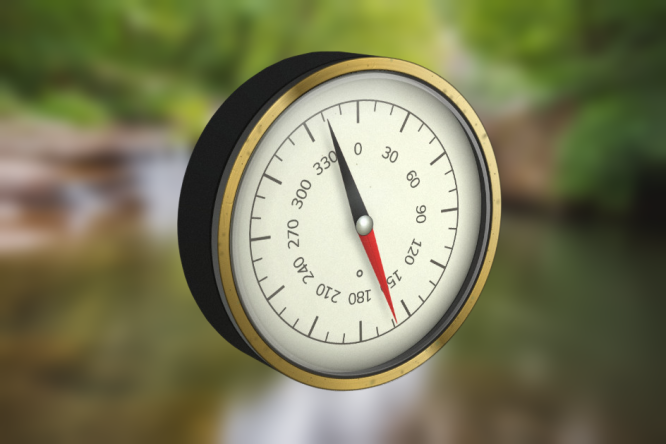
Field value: 160°
